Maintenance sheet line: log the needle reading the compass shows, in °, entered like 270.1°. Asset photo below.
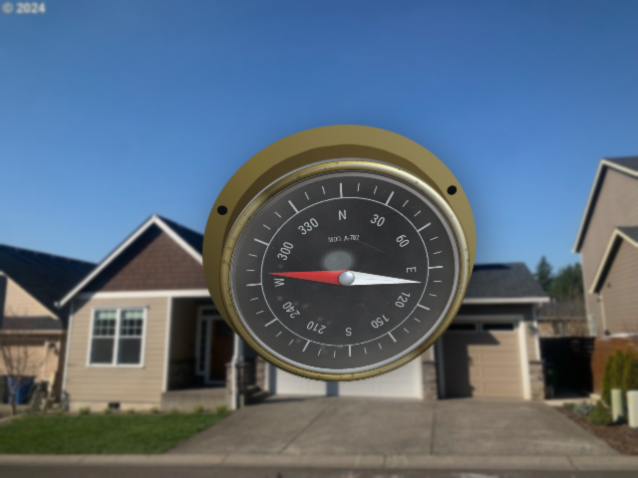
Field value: 280°
